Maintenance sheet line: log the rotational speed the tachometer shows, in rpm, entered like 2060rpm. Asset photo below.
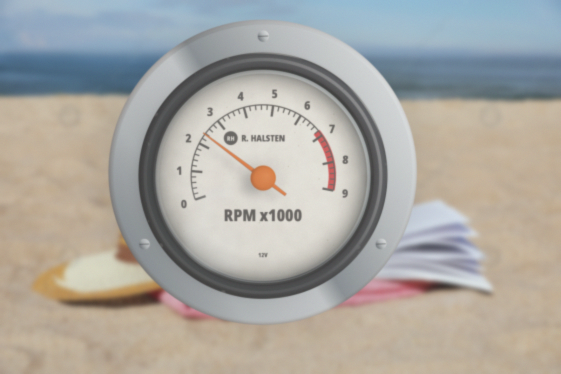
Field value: 2400rpm
